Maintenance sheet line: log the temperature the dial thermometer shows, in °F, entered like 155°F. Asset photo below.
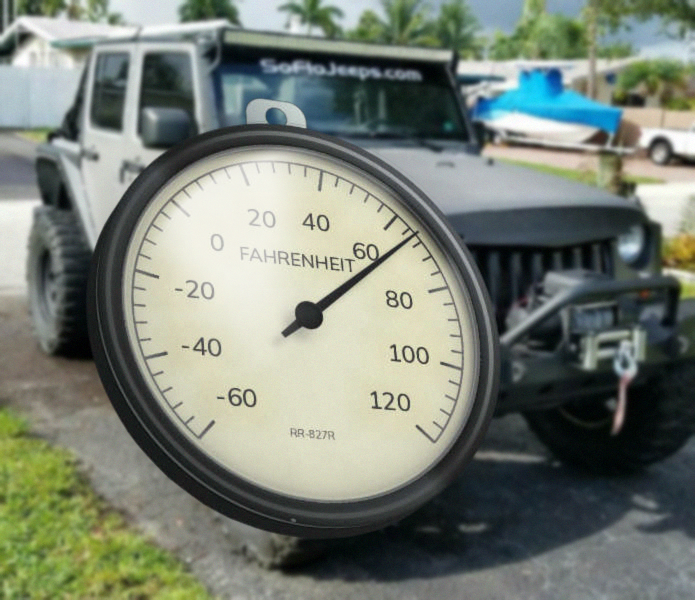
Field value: 66°F
